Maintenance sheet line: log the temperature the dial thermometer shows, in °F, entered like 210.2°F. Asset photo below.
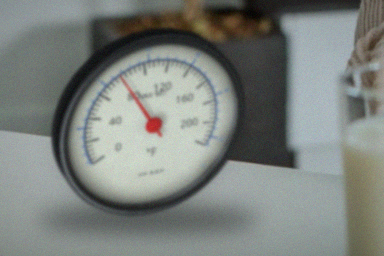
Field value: 80°F
